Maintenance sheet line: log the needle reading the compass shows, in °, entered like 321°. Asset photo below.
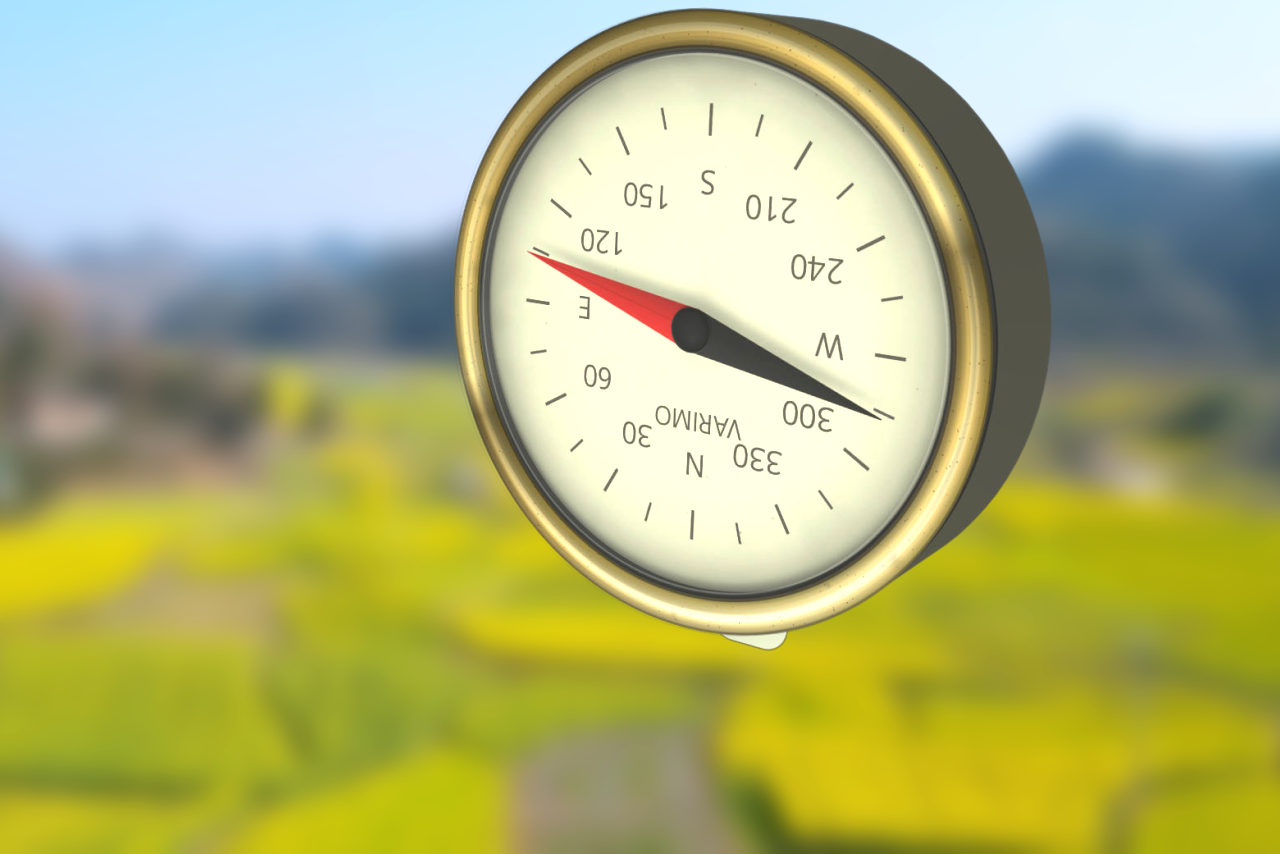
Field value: 105°
